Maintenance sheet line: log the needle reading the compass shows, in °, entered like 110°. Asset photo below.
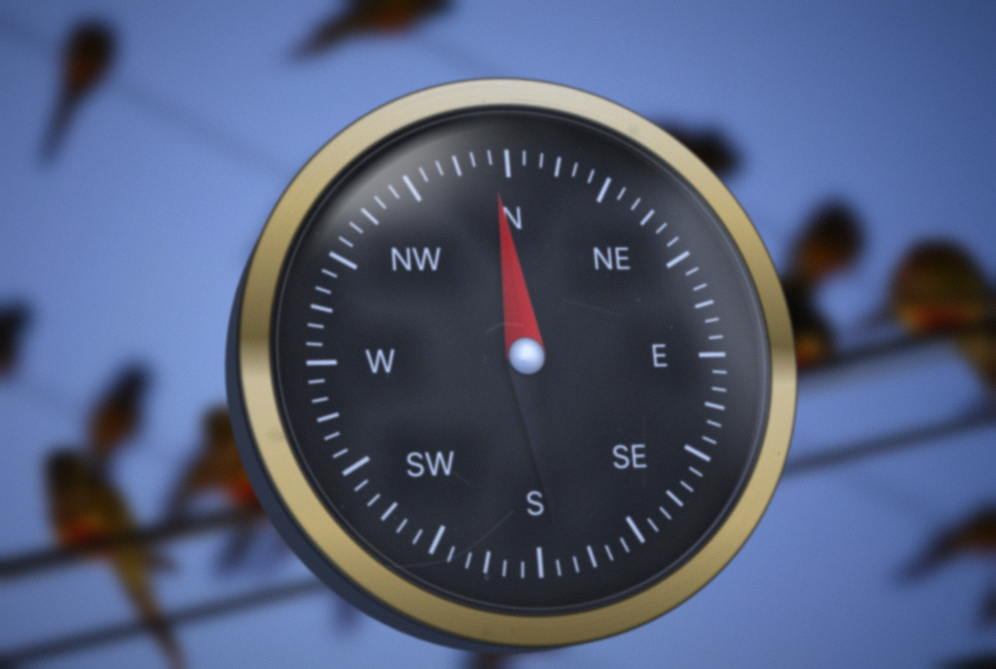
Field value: 355°
